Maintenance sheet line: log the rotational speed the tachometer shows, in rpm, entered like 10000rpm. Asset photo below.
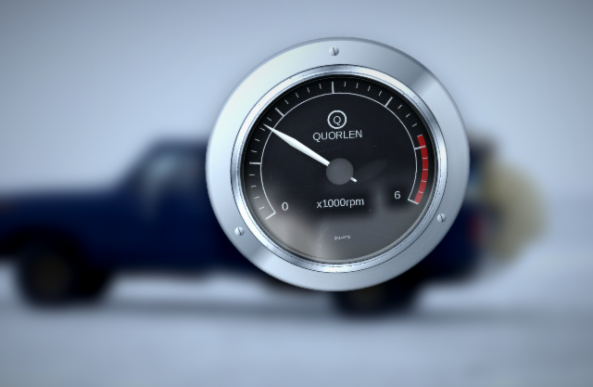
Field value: 1700rpm
